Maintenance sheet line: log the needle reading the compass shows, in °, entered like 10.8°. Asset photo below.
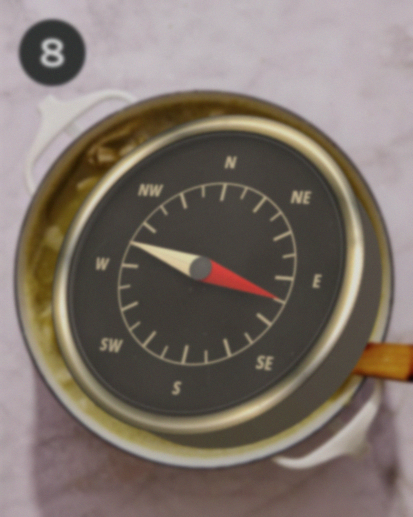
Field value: 105°
